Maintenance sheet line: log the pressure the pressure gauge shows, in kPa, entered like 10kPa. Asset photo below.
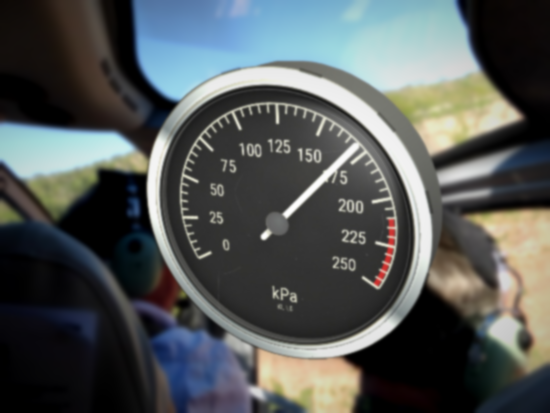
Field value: 170kPa
